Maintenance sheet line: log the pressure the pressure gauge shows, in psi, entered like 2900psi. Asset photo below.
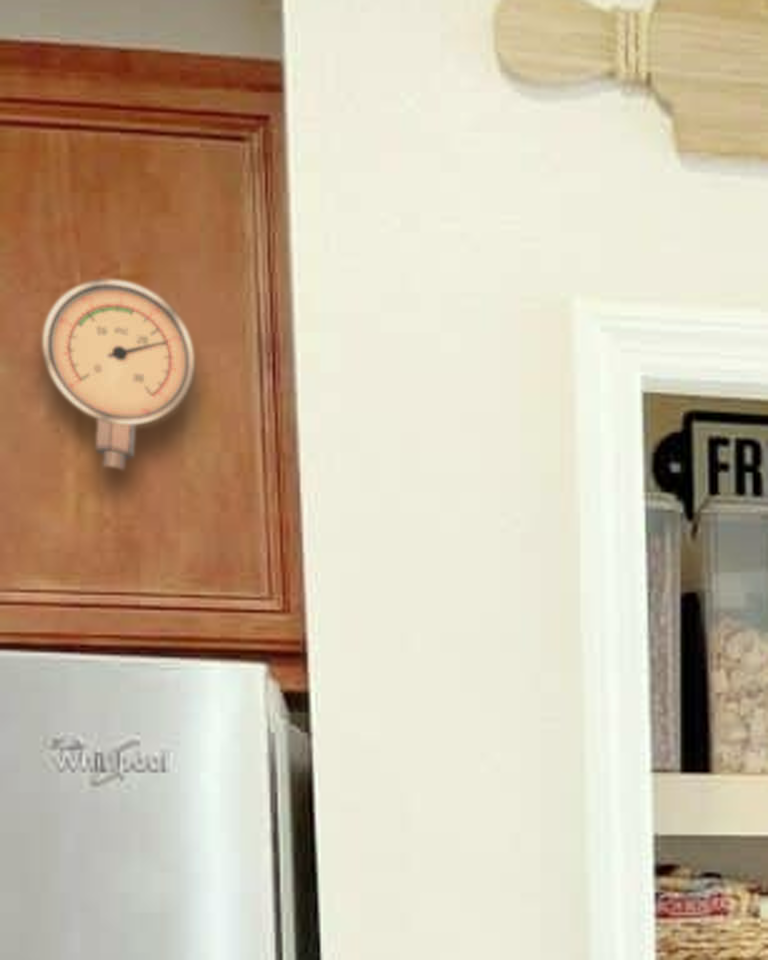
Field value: 22psi
